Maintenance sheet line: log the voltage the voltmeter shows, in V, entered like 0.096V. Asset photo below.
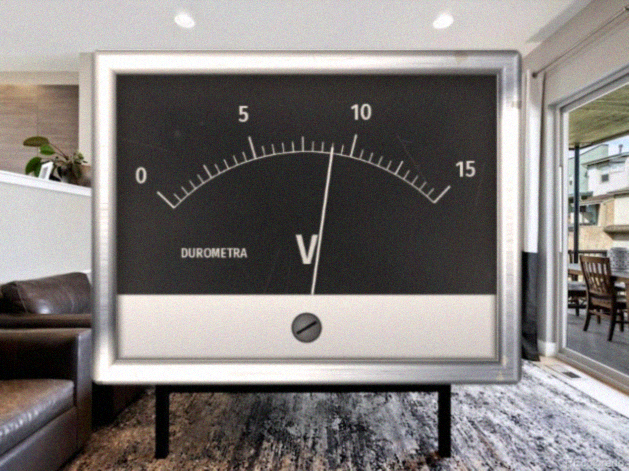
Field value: 9V
